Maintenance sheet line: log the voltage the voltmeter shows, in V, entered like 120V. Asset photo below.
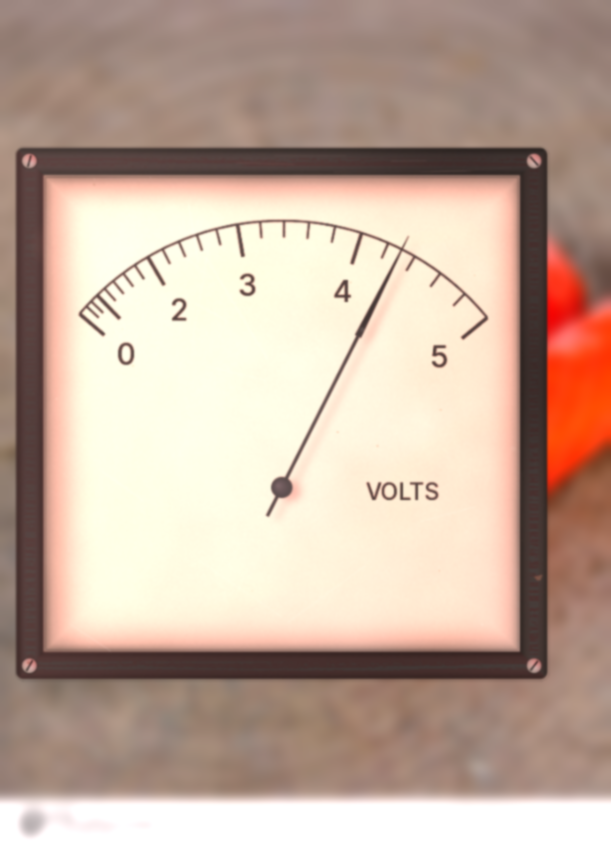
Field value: 4.3V
